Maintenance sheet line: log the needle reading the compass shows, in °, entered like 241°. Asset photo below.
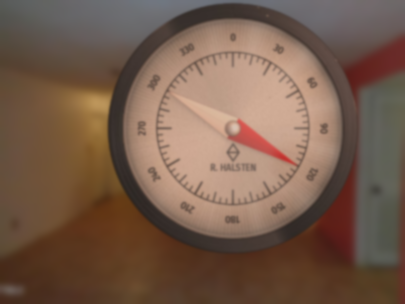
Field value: 120°
